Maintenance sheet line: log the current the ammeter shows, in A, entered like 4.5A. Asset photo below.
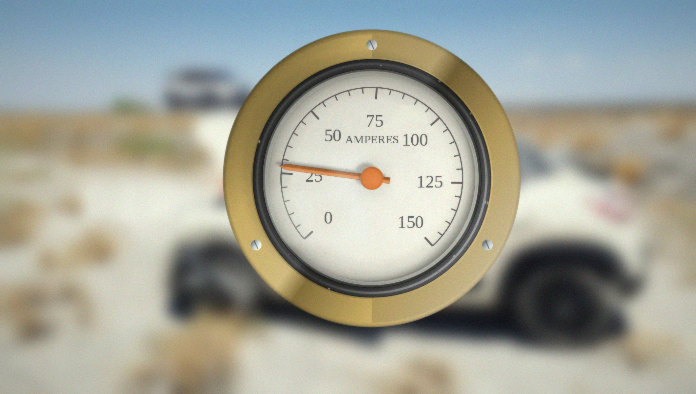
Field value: 27.5A
